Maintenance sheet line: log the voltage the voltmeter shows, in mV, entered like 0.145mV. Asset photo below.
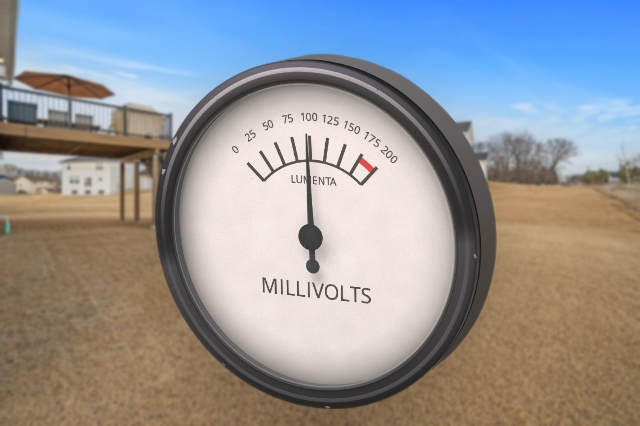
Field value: 100mV
